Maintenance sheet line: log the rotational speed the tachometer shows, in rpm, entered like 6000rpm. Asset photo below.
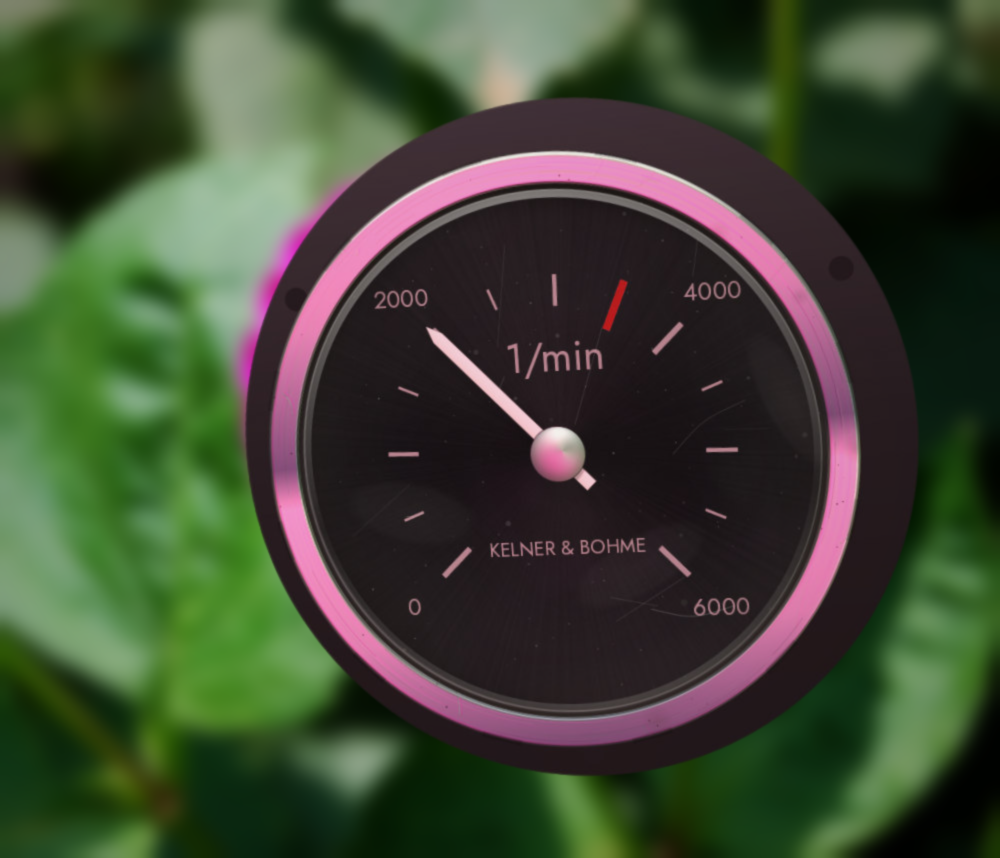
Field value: 2000rpm
